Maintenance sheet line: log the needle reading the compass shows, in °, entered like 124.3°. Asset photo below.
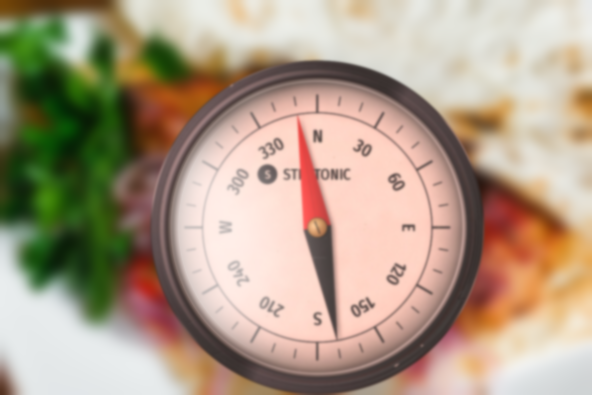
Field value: 350°
